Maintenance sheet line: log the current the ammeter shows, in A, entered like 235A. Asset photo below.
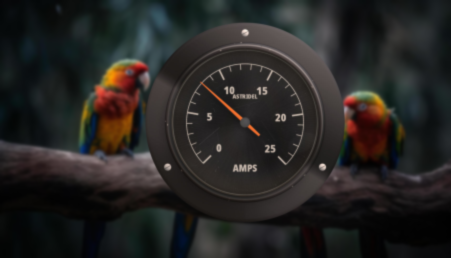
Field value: 8A
